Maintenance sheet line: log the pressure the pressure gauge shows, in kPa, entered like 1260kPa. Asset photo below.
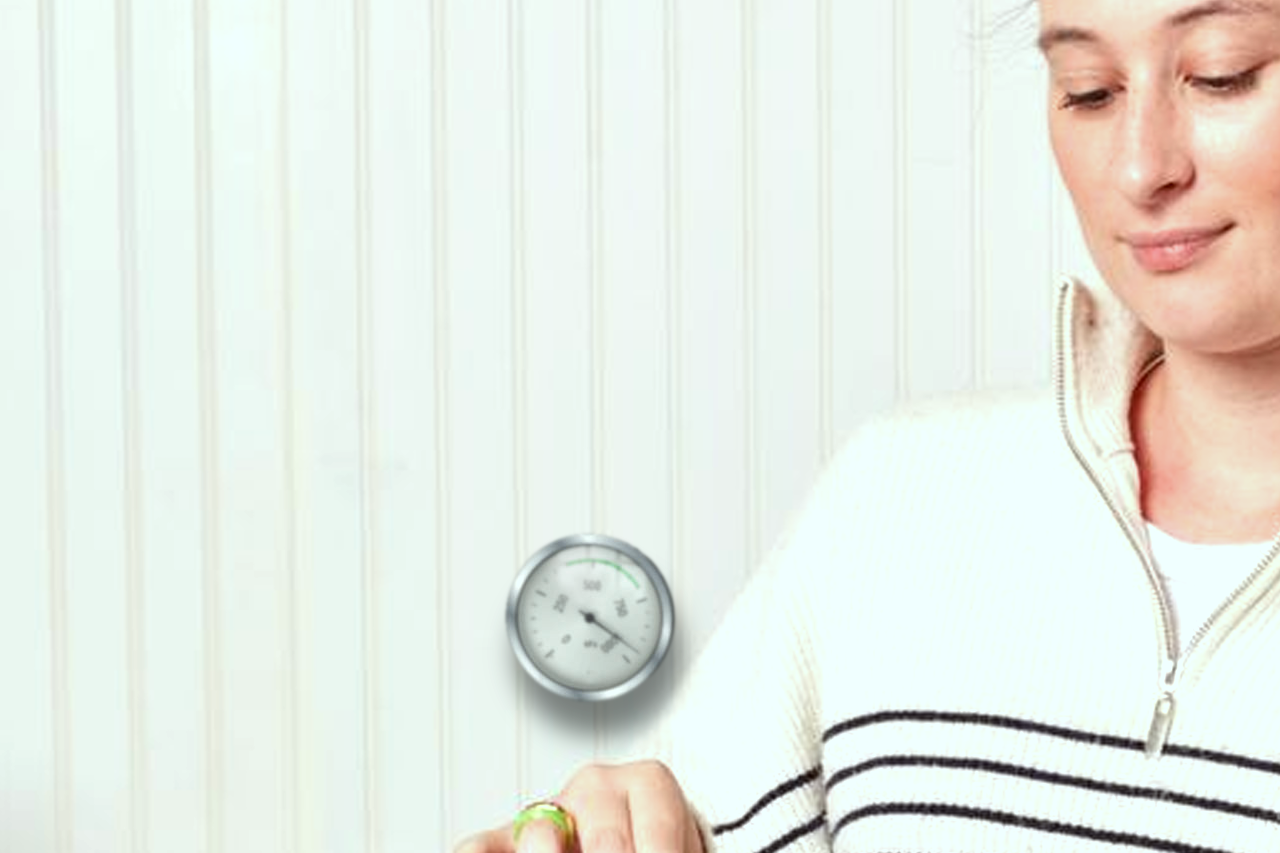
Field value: 950kPa
